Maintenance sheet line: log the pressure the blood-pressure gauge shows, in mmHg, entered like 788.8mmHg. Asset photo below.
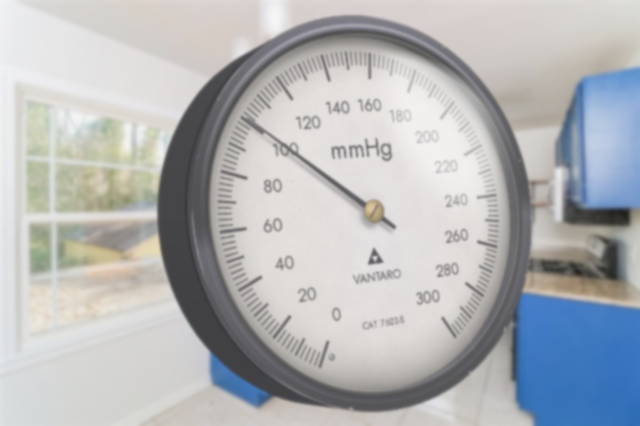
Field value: 100mmHg
